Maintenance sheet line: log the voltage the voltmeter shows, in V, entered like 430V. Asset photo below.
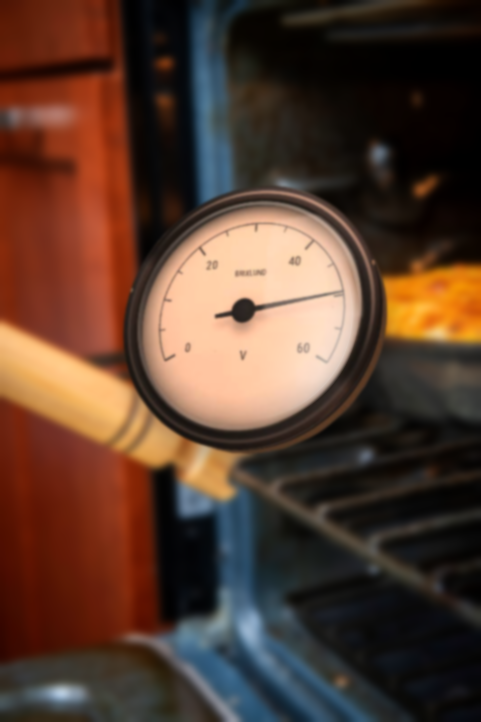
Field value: 50V
